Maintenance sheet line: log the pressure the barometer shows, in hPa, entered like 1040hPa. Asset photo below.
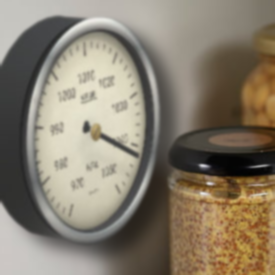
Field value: 1042hPa
